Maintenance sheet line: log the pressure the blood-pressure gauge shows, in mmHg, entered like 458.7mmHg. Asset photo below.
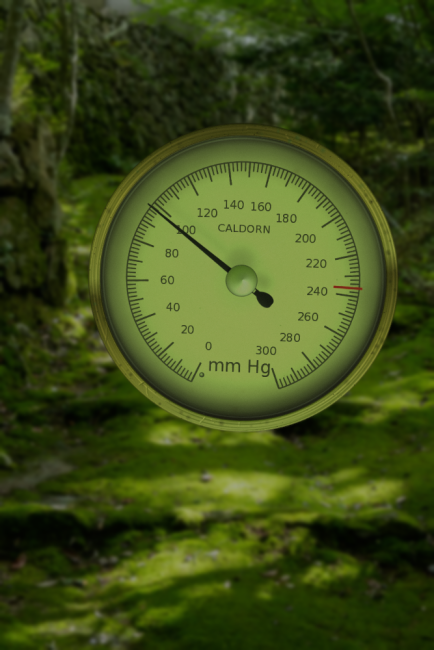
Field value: 98mmHg
